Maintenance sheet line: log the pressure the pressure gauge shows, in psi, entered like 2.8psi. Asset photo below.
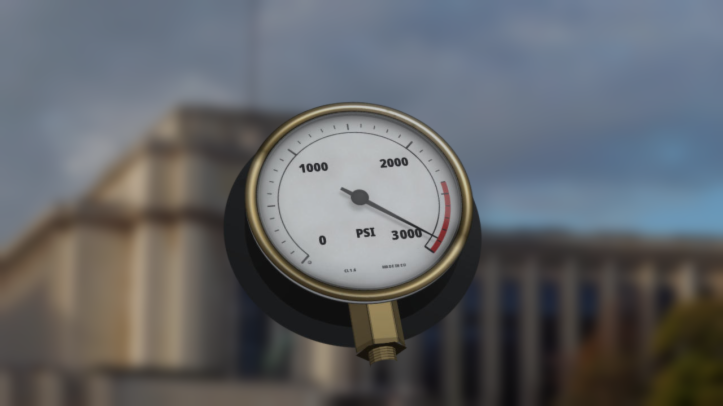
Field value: 2900psi
